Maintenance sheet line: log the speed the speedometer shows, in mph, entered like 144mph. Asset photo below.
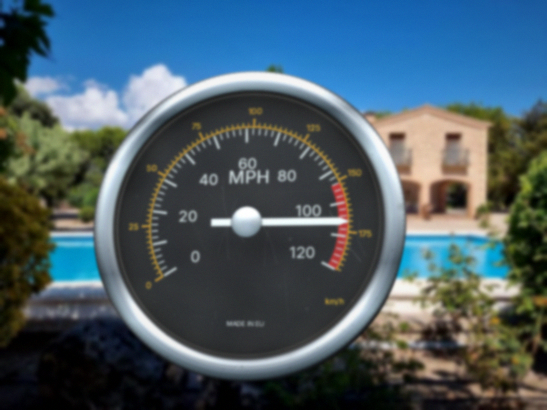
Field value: 106mph
